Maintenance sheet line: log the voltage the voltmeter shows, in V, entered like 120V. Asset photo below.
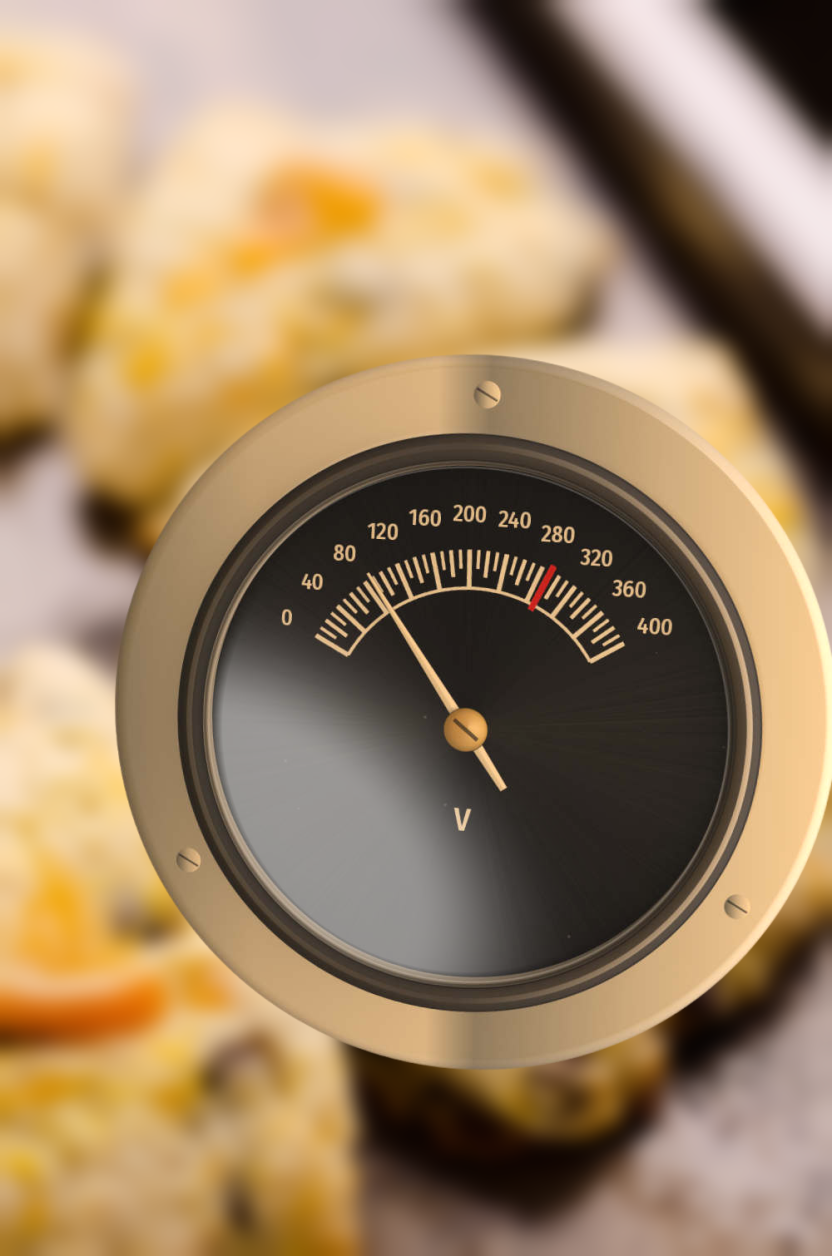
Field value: 90V
